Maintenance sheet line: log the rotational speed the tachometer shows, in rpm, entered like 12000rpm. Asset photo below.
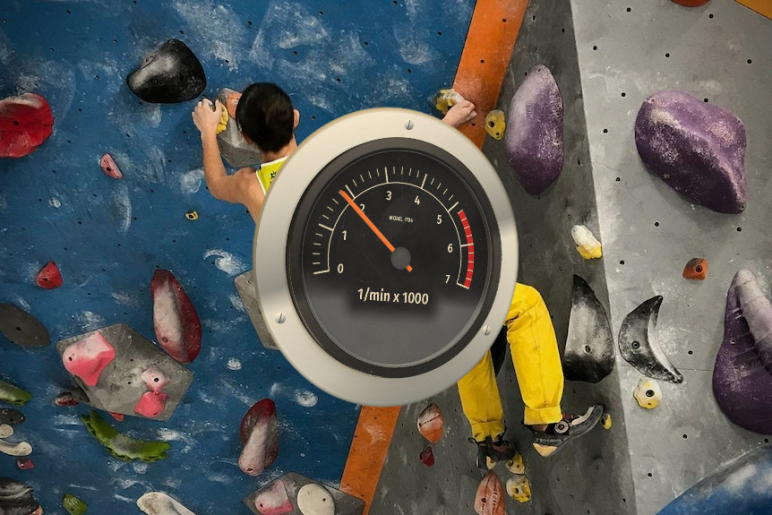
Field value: 1800rpm
